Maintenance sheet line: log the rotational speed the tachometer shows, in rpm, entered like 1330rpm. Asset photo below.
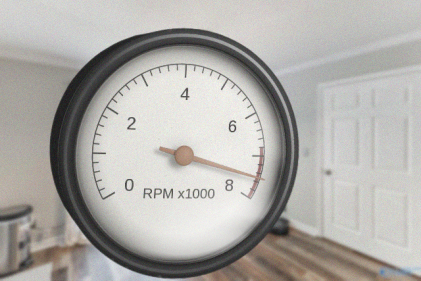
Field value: 7500rpm
